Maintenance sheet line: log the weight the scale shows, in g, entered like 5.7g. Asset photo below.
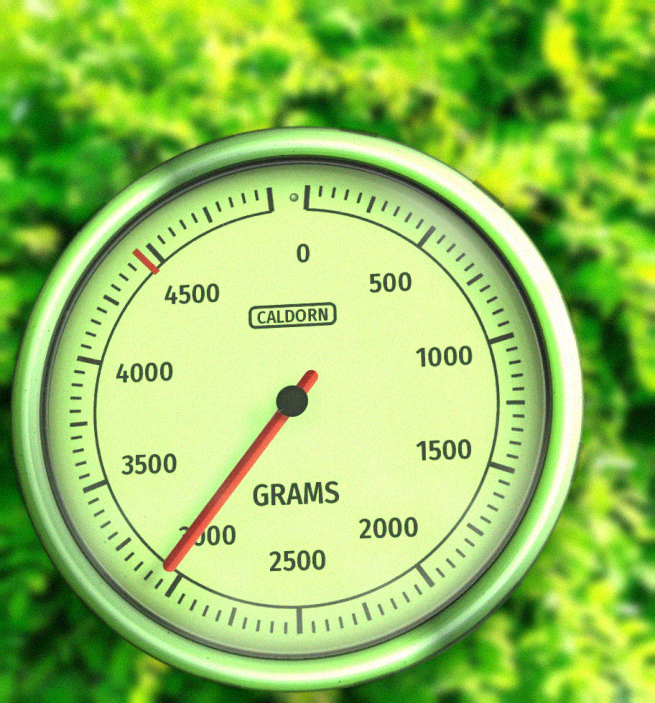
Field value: 3050g
